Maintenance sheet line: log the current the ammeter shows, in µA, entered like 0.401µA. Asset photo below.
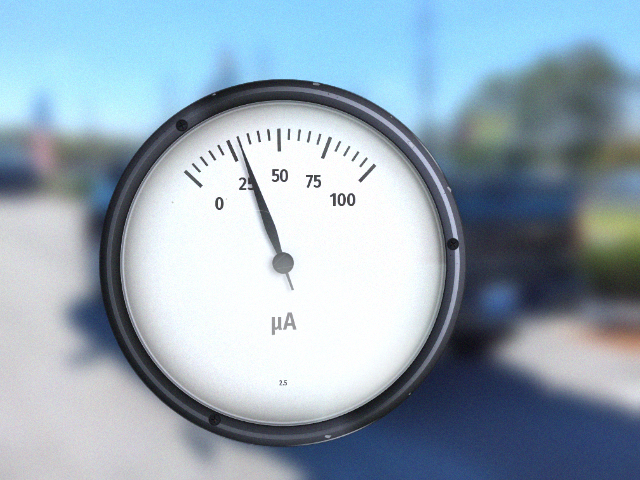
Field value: 30µA
